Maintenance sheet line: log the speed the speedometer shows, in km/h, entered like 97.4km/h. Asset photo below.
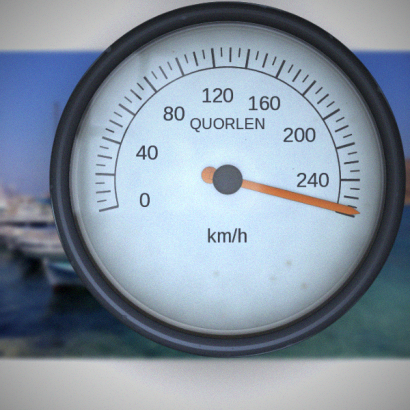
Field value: 257.5km/h
